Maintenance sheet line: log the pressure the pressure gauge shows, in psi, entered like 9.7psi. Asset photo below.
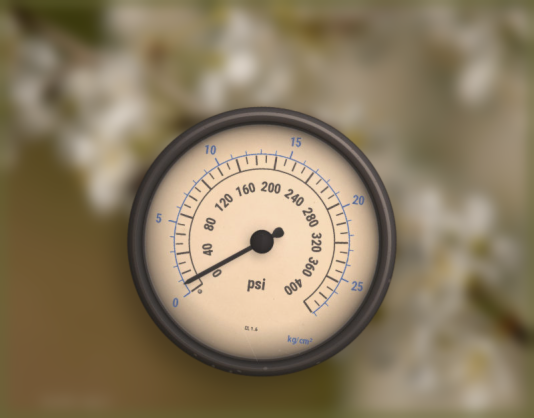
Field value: 10psi
